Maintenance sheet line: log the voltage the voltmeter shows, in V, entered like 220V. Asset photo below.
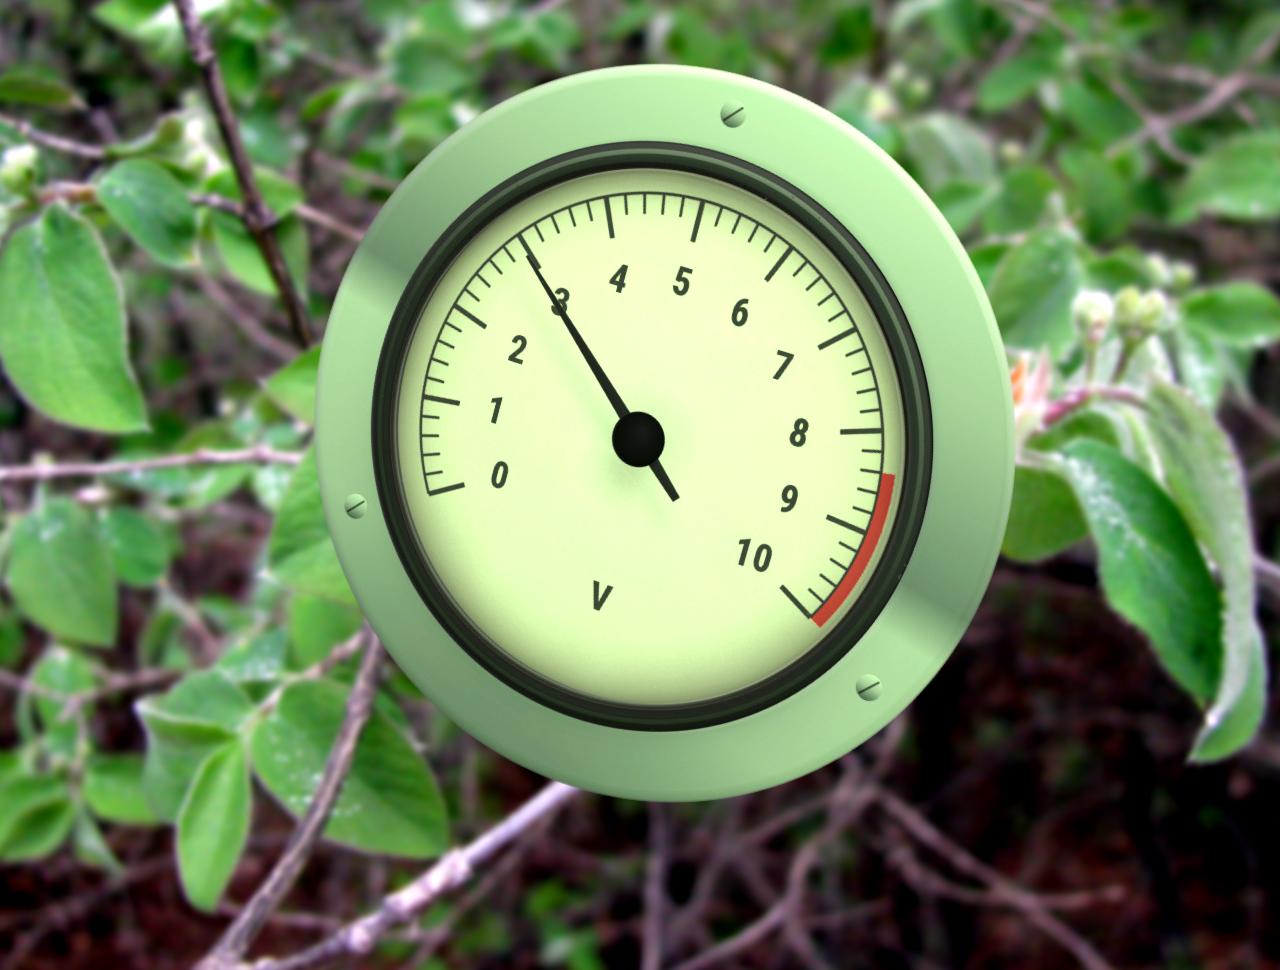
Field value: 3V
